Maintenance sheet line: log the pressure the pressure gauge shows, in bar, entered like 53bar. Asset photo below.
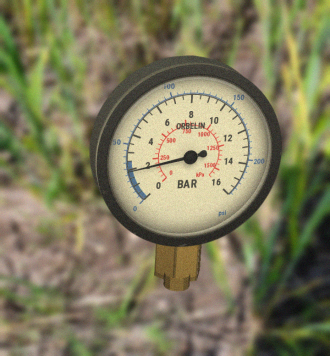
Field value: 2bar
